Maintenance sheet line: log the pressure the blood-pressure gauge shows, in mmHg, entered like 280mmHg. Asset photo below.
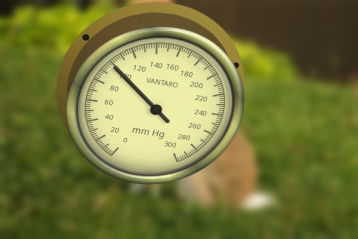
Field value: 100mmHg
